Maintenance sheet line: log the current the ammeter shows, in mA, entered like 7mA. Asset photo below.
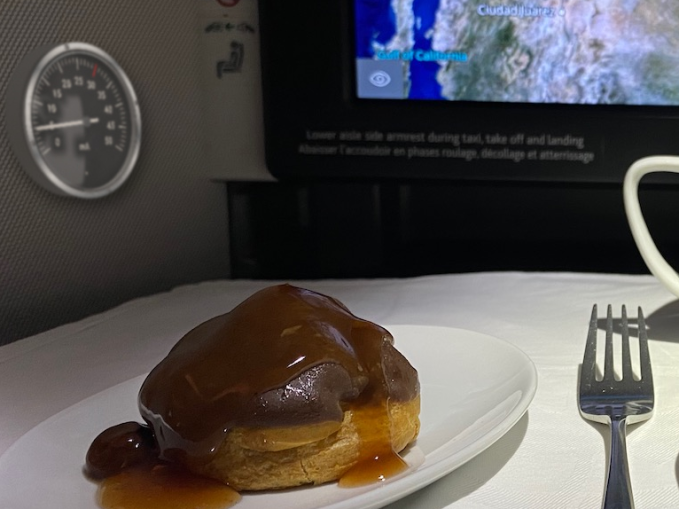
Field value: 5mA
